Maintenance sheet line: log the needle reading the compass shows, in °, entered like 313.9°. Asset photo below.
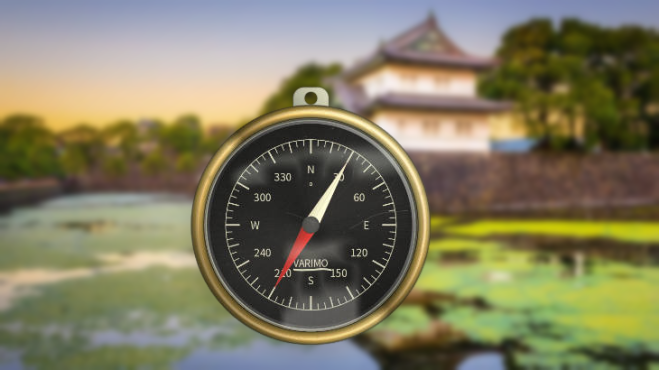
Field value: 210°
